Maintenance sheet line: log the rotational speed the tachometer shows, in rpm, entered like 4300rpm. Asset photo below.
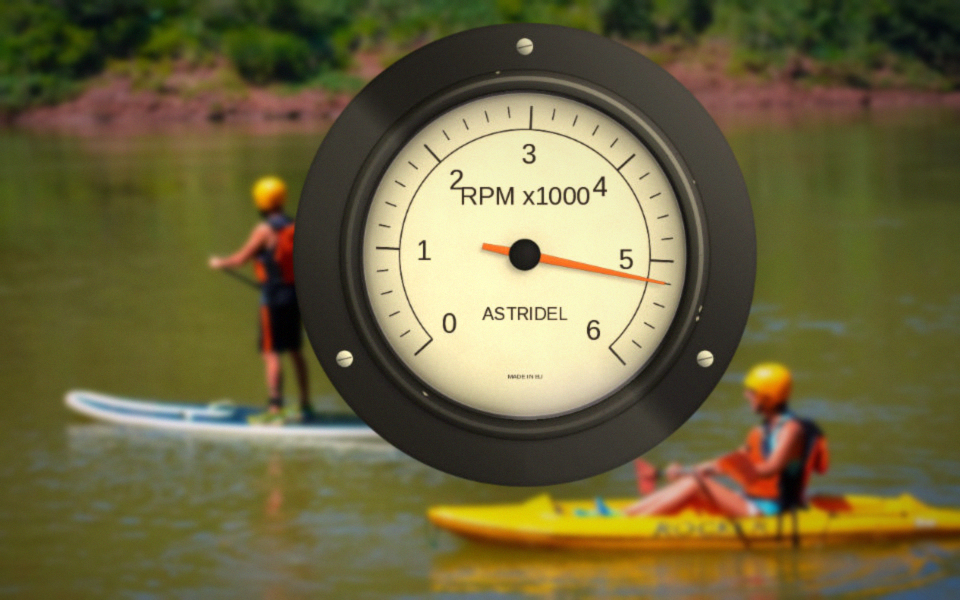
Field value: 5200rpm
